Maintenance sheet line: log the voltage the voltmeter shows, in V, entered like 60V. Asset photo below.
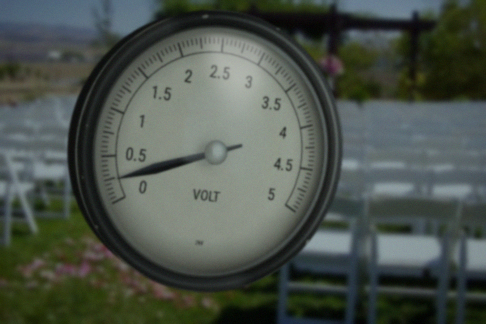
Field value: 0.25V
